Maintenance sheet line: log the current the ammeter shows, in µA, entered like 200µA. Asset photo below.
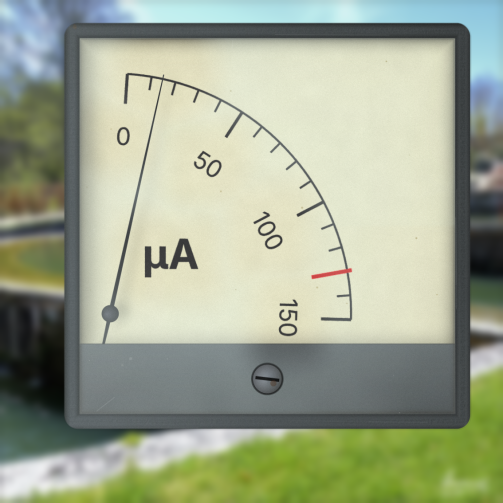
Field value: 15µA
